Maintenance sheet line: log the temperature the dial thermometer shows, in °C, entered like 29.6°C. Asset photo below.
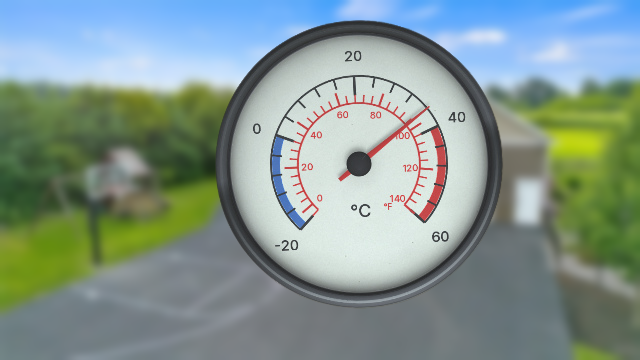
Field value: 36°C
